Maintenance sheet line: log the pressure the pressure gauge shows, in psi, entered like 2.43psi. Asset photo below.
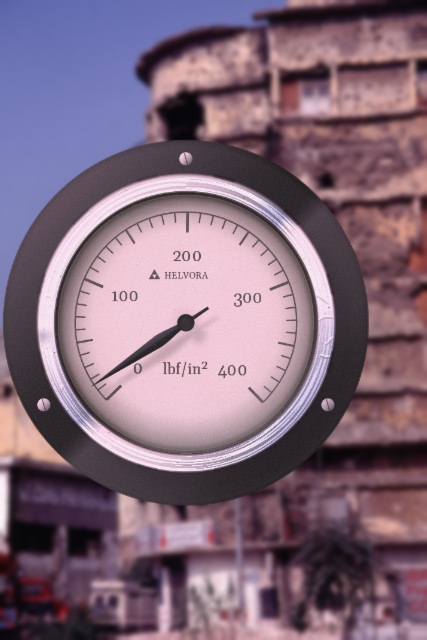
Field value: 15psi
